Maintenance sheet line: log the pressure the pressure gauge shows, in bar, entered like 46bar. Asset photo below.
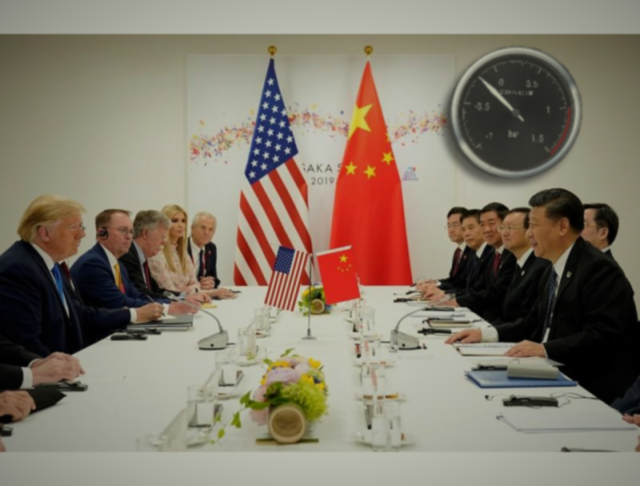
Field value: -0.2bar
